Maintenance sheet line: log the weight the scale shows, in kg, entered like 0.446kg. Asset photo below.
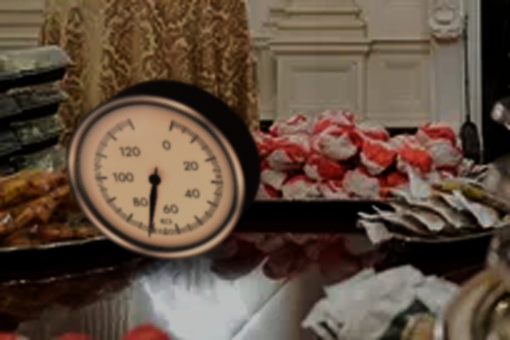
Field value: 70kg
